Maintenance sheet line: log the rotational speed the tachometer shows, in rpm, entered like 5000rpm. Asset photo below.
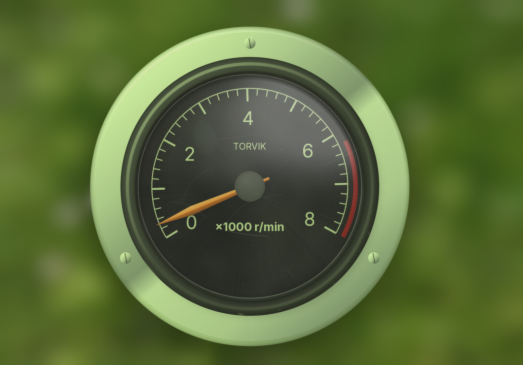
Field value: 300rpm
